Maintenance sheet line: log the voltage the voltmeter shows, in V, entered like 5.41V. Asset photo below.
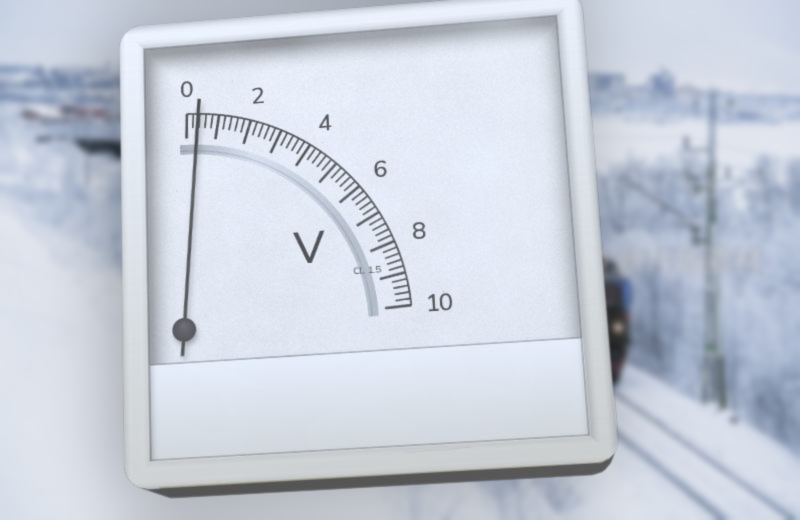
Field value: 0.4V
